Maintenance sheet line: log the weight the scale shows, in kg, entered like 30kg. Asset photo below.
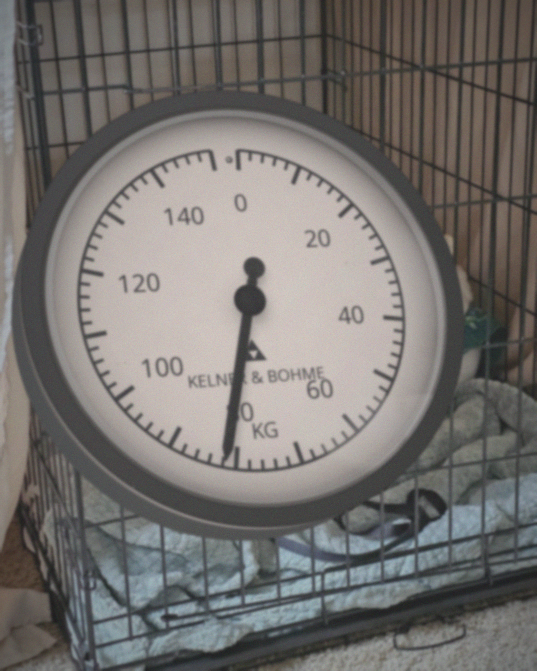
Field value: 82kg
